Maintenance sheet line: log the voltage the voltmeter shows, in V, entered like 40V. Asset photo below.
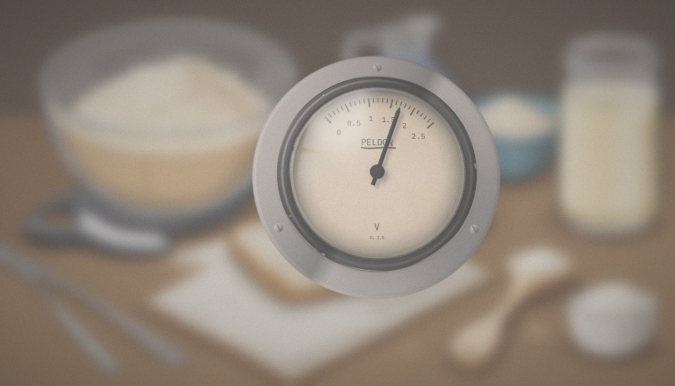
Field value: 1.7V
